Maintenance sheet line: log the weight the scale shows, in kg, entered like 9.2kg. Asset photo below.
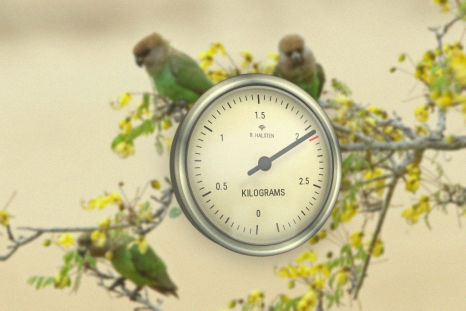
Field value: 2.05kg
